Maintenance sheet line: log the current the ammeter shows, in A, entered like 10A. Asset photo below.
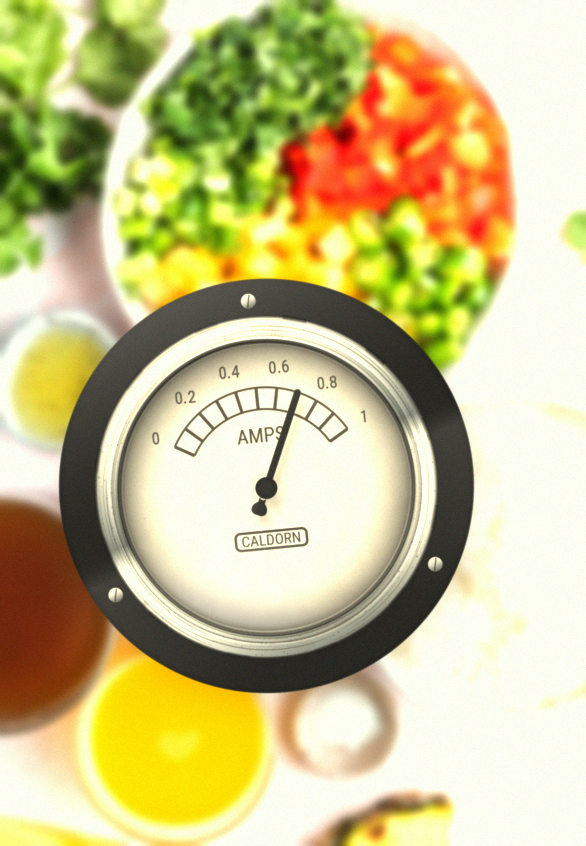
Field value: 0.7A
